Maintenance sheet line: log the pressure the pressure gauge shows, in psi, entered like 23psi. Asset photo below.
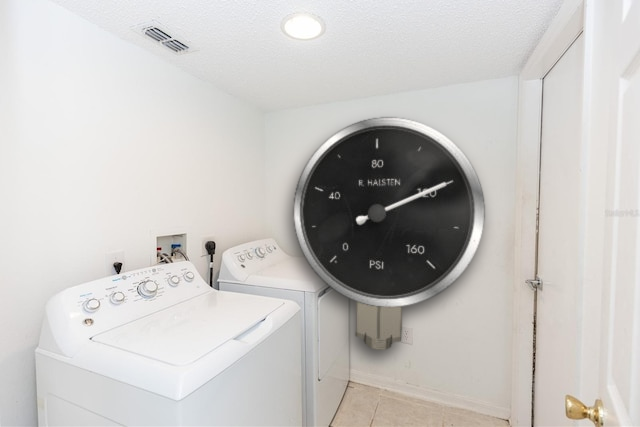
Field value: 120psi
